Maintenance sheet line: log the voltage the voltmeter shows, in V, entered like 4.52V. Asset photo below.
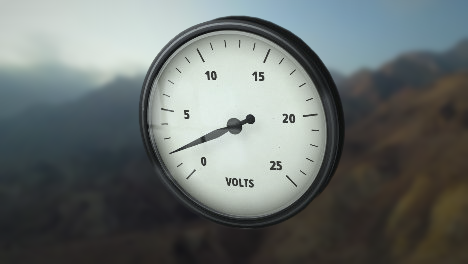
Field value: 2V
